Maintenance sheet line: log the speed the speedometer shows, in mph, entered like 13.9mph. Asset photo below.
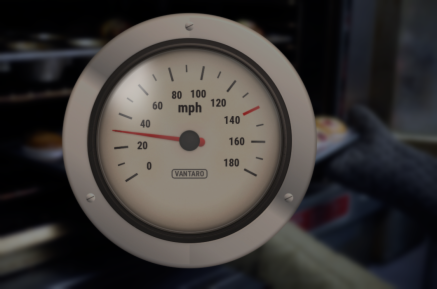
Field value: 30mph
